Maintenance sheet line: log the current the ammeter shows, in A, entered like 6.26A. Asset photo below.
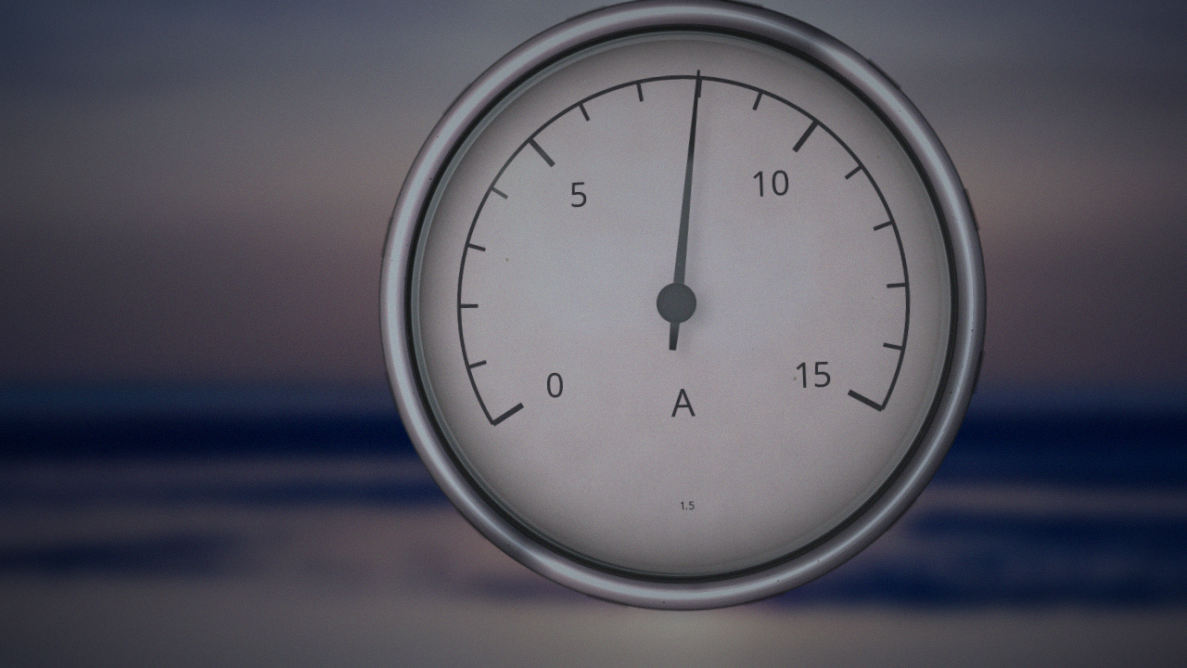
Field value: 8A
